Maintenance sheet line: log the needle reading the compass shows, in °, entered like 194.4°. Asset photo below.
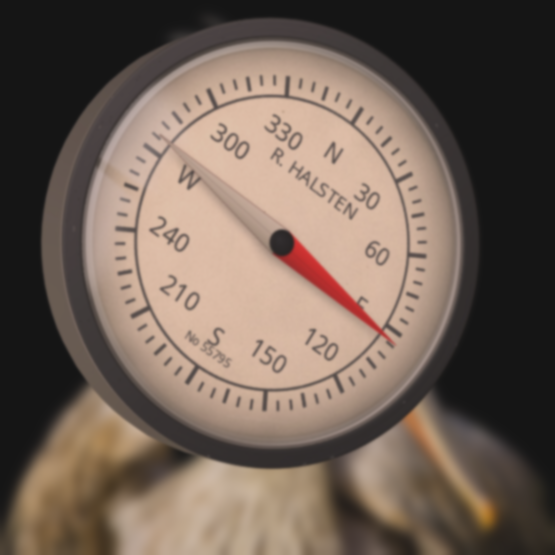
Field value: 95°
